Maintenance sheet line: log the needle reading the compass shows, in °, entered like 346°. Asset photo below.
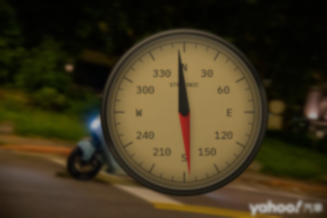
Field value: 175°
